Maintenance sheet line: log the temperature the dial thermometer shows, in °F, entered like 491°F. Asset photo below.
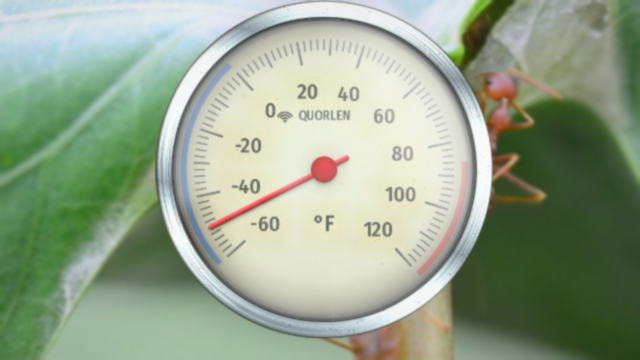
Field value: -50°F
